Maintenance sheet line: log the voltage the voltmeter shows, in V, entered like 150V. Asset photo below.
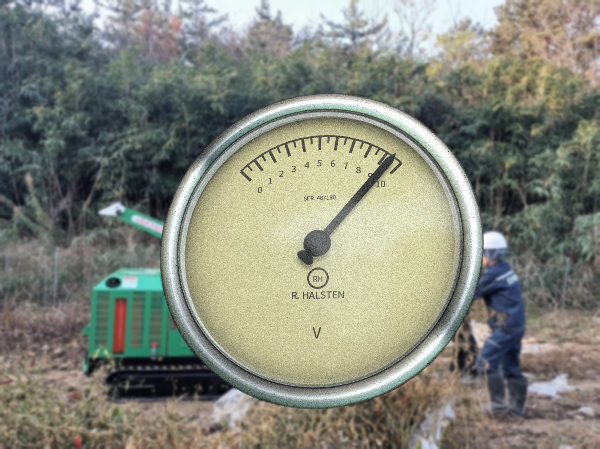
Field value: 9.5V
